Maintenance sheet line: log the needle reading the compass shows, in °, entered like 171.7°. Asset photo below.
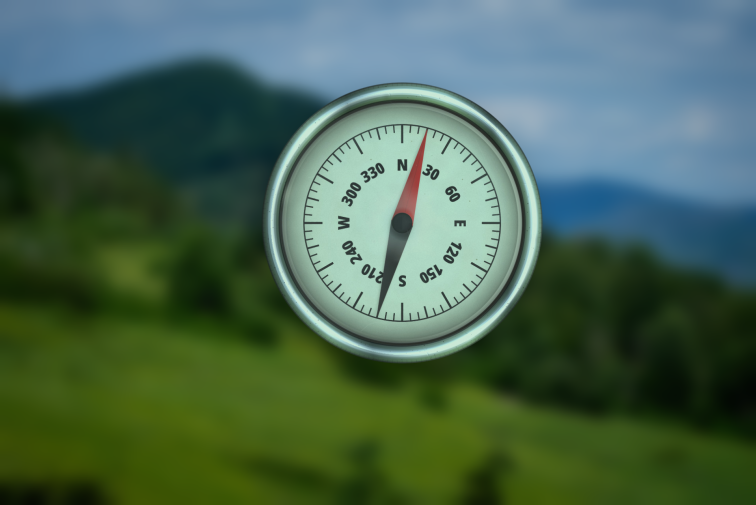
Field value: 15°
